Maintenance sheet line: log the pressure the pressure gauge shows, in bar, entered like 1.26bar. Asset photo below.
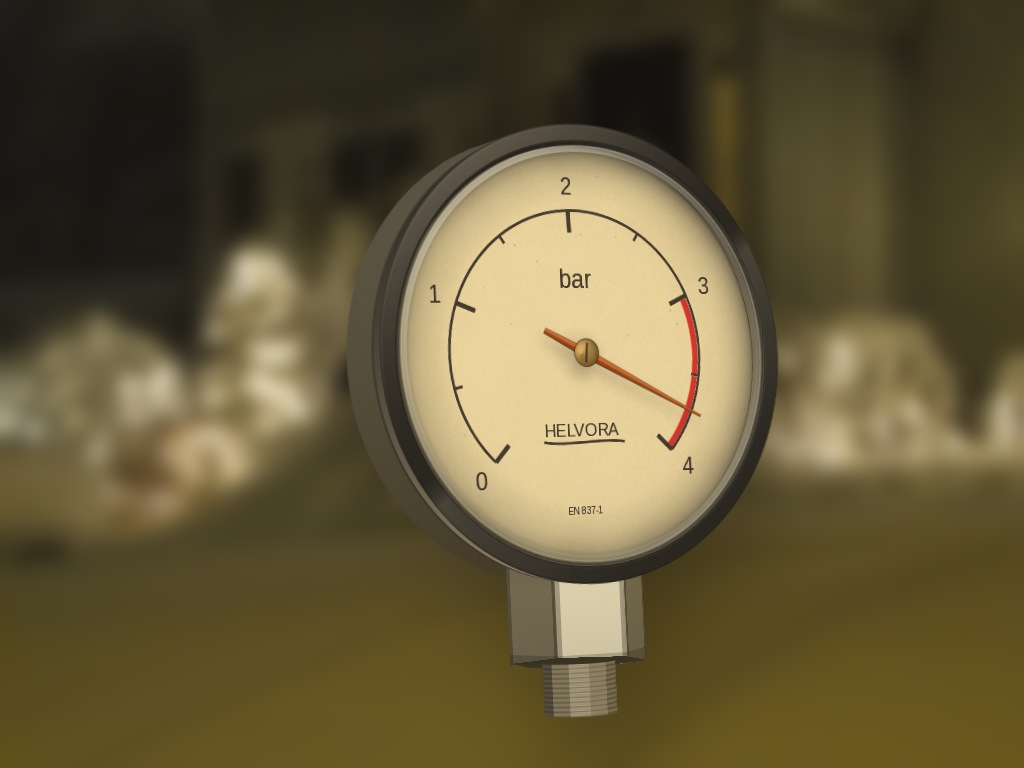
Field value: 3.75bar
